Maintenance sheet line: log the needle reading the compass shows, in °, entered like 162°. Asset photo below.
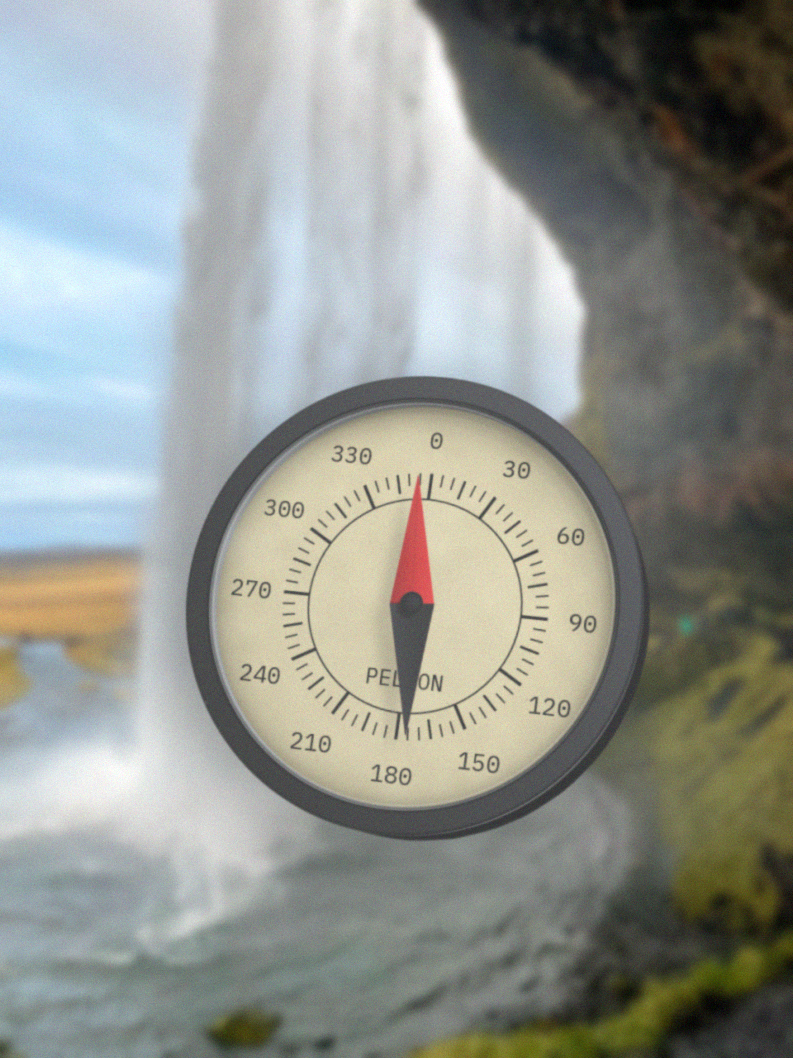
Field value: 355°
